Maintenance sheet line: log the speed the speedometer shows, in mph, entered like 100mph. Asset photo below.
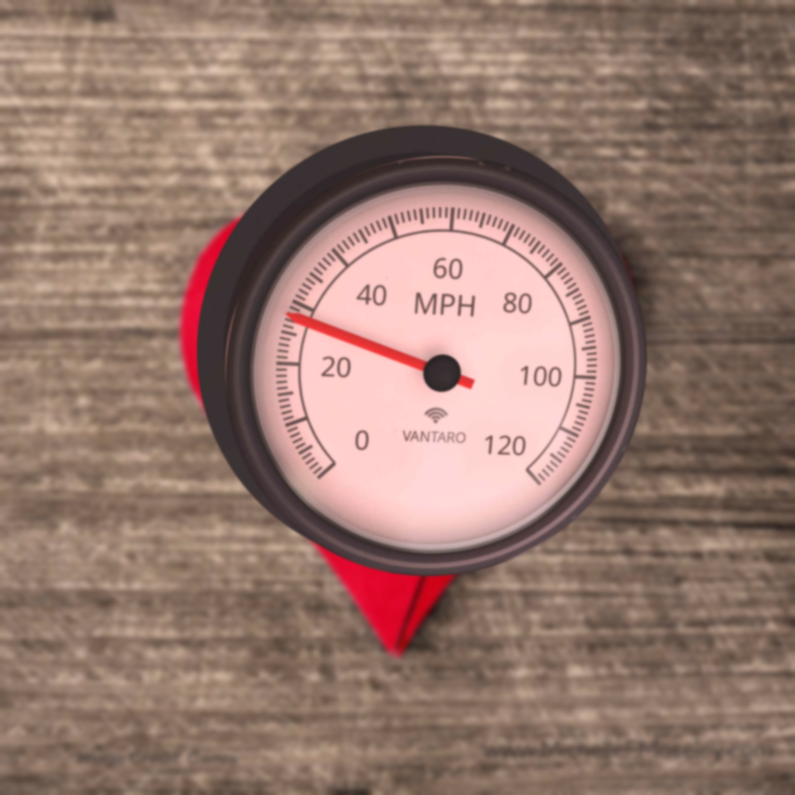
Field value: 28mph
